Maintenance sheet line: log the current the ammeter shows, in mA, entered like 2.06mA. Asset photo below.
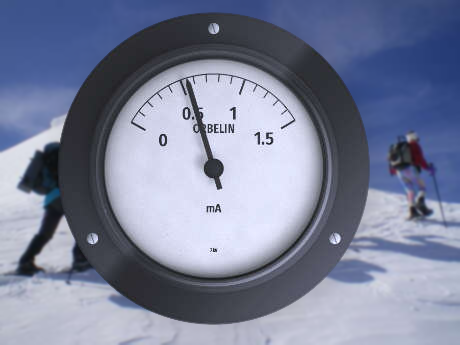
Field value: 0.55mA
